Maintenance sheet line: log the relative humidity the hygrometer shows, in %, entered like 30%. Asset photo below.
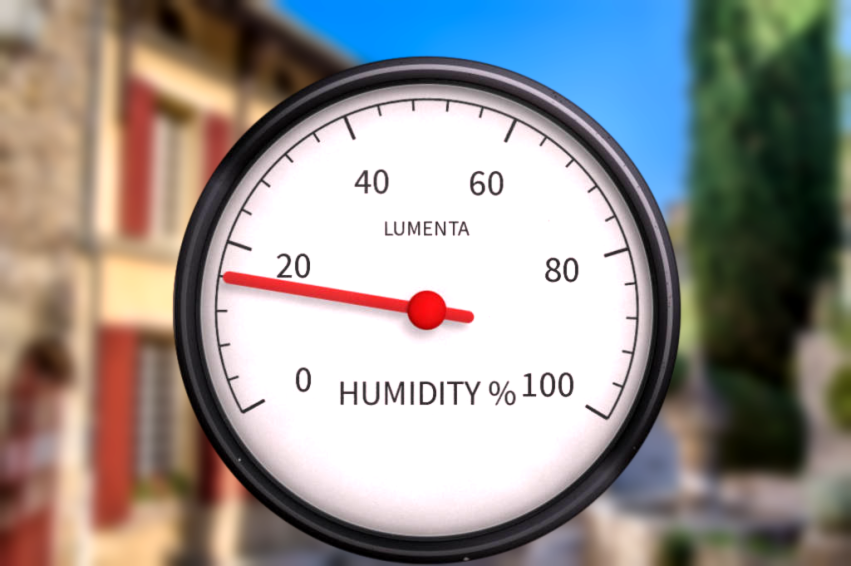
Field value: 16%
